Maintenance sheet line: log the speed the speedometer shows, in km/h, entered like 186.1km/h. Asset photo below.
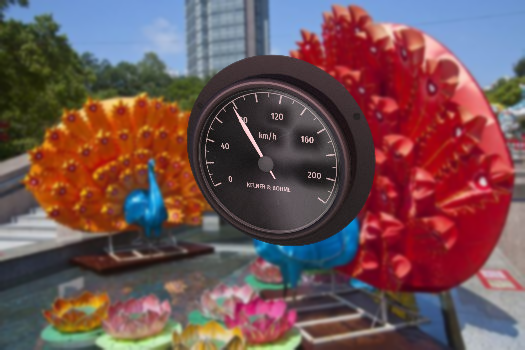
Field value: 80km/h
